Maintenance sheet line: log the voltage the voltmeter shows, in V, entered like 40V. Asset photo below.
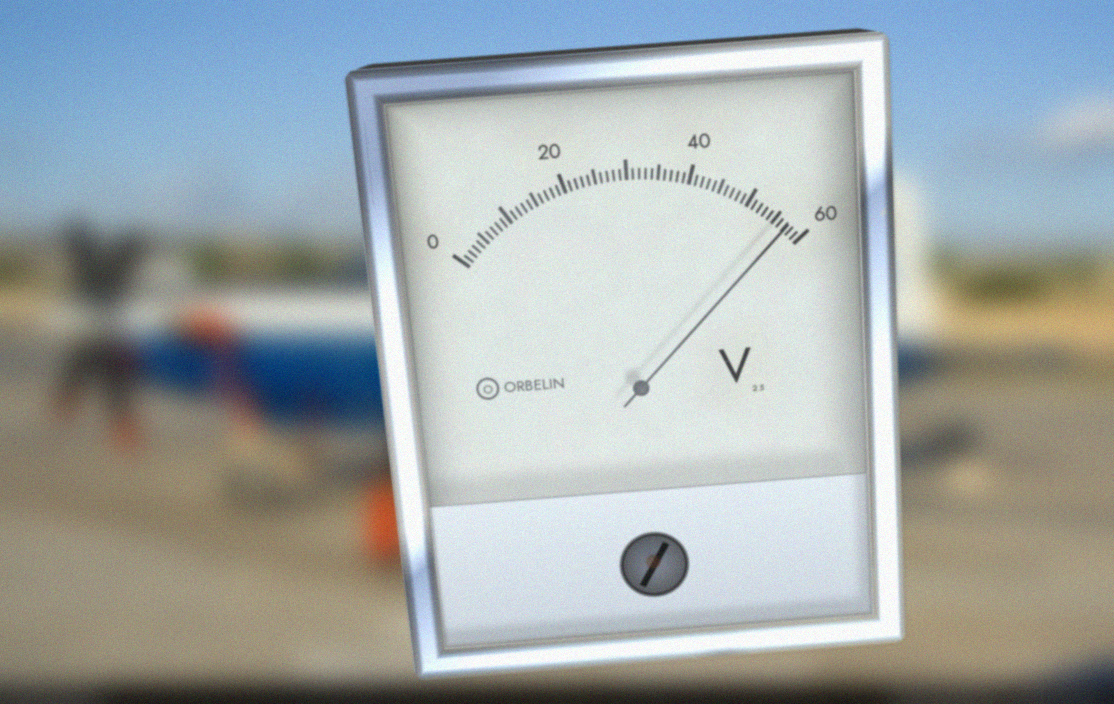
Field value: 57V
